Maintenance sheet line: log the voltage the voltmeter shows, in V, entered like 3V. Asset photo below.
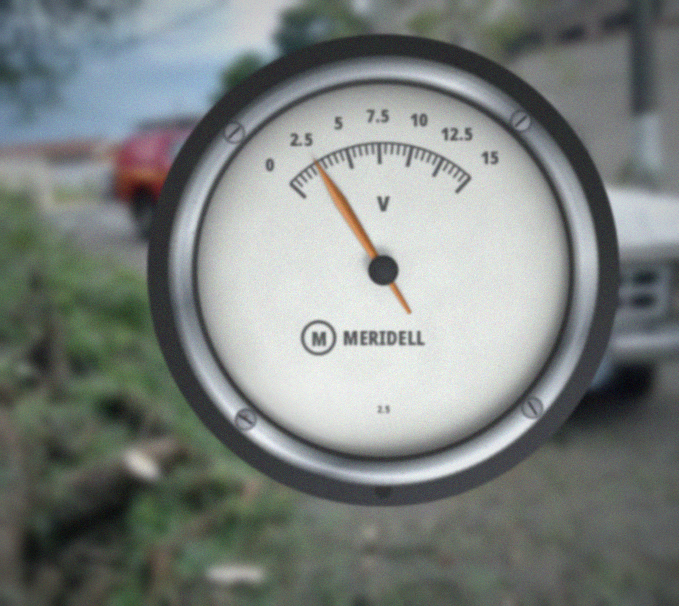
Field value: 2.5V
